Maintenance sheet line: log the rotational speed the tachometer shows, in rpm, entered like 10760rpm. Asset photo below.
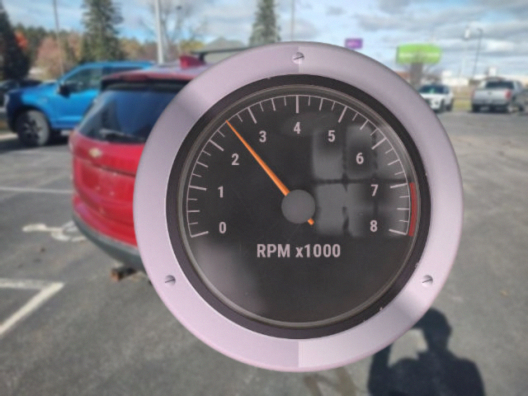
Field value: 2500rpm
